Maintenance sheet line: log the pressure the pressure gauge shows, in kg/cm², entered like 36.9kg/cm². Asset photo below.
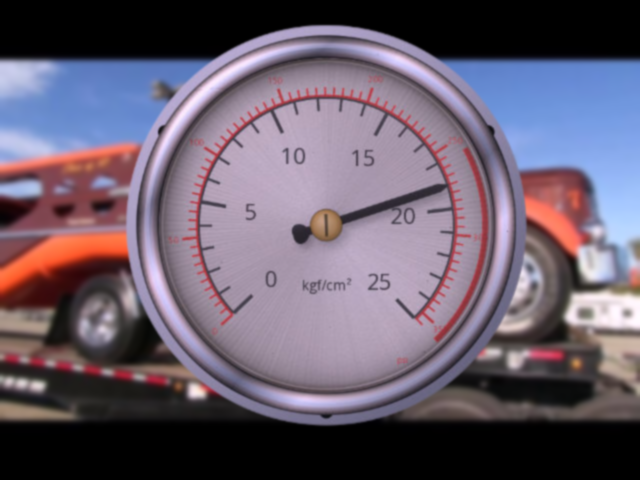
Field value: 19kg/cm²
